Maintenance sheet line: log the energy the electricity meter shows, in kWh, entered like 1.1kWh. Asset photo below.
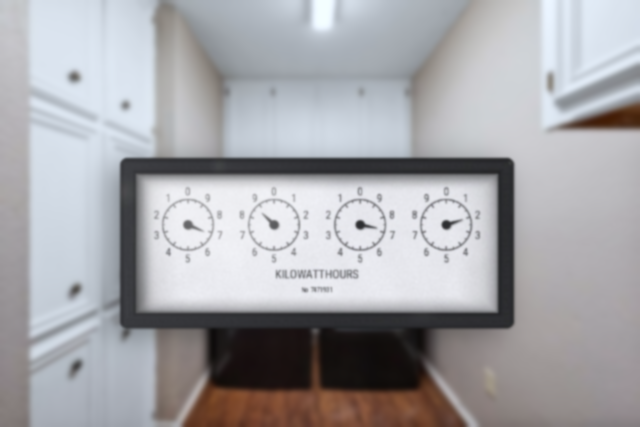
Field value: 6872kWh
